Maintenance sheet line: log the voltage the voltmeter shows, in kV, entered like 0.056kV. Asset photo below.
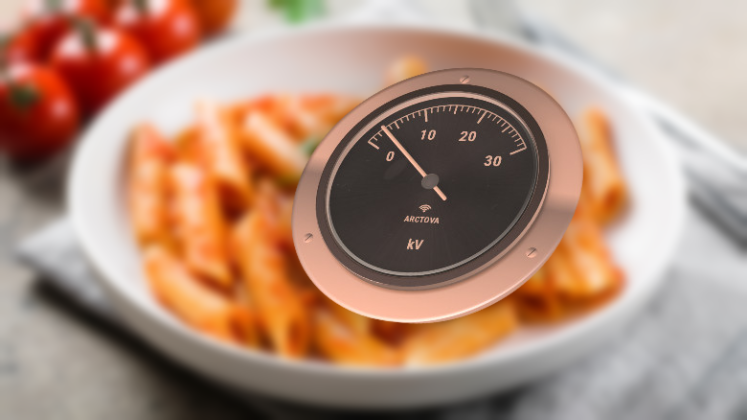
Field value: 3kV
